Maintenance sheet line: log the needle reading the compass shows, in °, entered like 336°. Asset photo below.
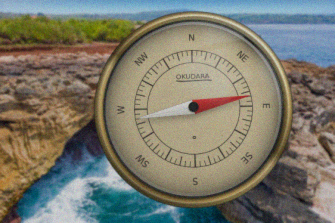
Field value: 80°
